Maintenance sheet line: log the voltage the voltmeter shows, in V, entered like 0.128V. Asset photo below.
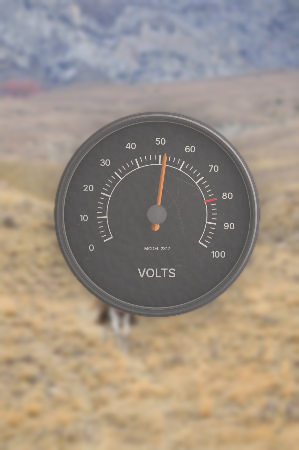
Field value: 52V
